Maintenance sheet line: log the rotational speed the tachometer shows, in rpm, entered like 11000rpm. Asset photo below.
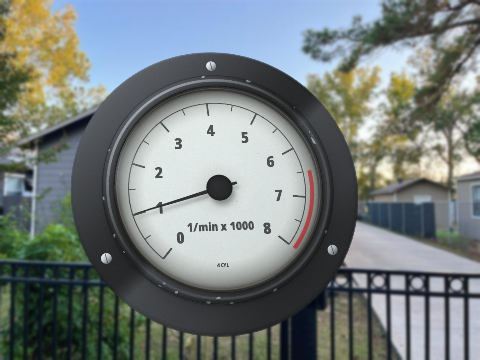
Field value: 1000rpm
